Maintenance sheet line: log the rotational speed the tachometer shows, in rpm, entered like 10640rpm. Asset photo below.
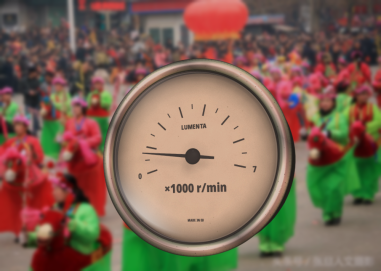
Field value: 750rpm
